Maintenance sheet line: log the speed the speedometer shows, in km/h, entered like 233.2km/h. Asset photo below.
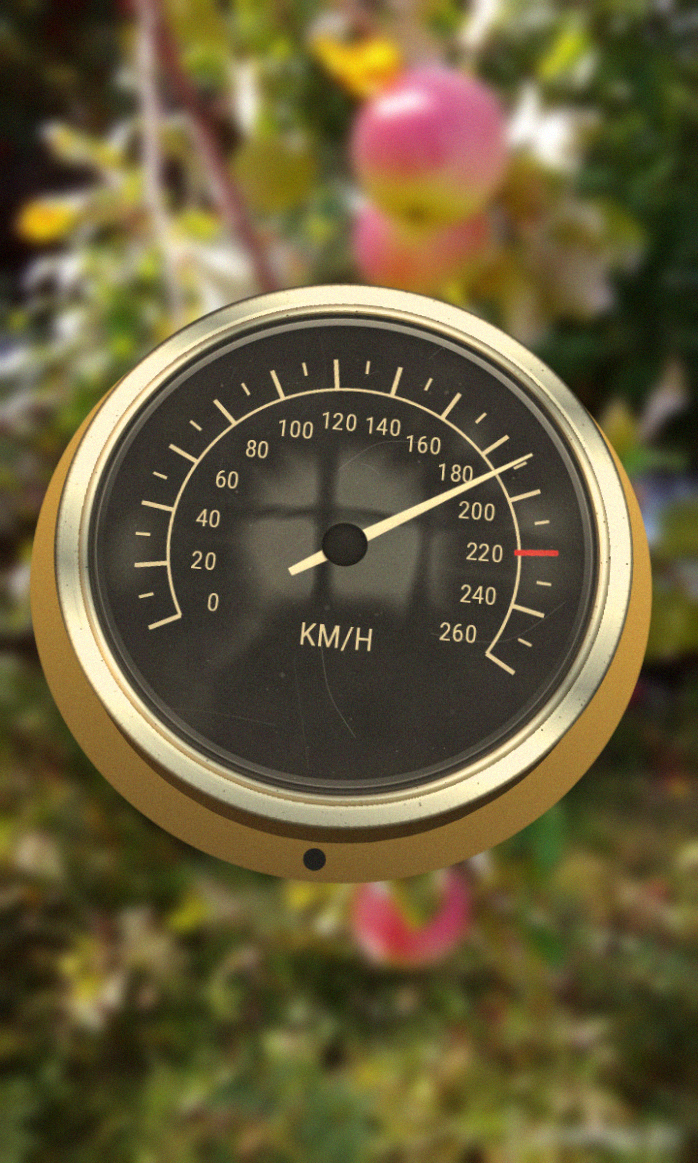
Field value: 190km/h
